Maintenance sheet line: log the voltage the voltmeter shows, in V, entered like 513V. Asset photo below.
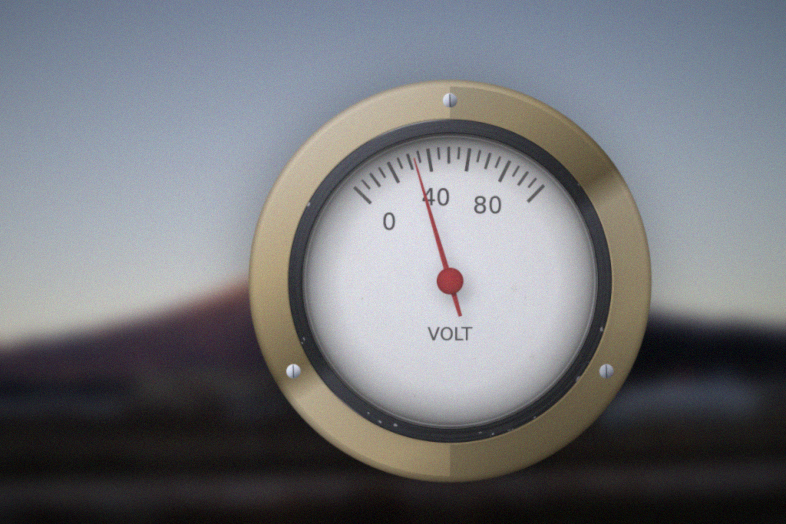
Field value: 32.5V
